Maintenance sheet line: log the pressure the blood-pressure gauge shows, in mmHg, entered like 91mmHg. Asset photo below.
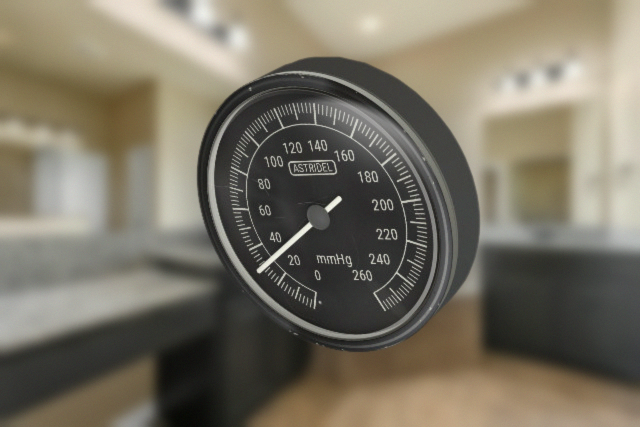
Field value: 30mmHg
